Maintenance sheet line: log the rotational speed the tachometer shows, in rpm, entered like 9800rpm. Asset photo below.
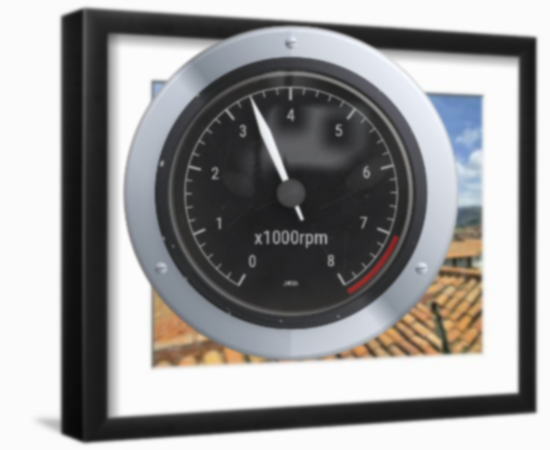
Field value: 3400rpm
